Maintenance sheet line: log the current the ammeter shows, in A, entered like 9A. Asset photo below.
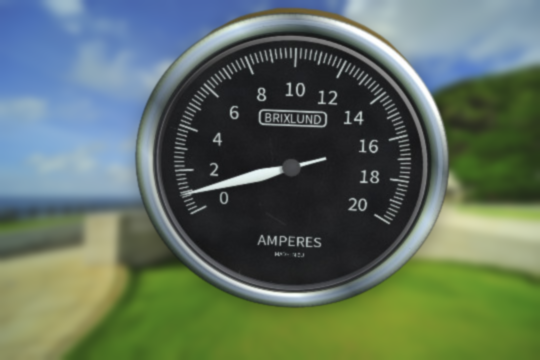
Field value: 1A
